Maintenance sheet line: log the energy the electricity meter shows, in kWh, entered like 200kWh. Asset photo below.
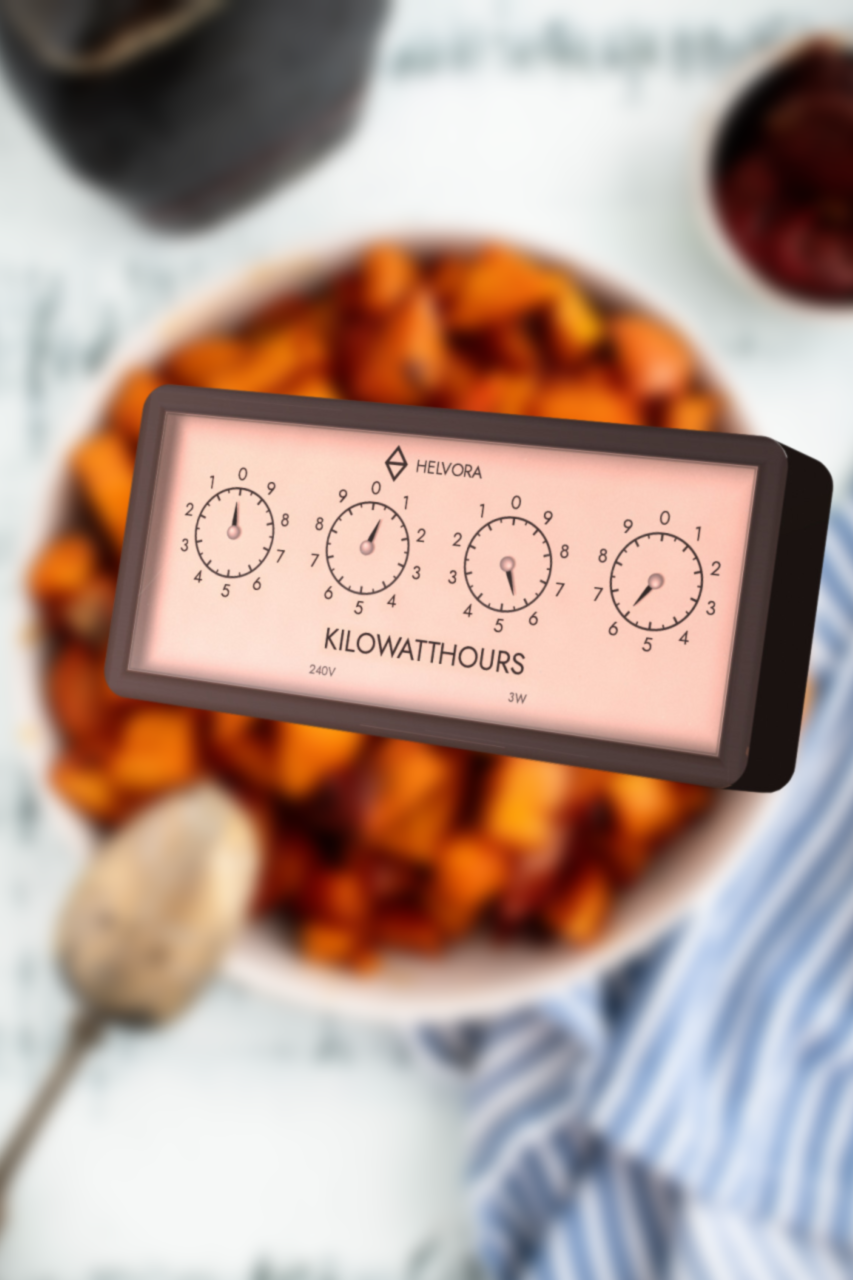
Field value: 56kWh
